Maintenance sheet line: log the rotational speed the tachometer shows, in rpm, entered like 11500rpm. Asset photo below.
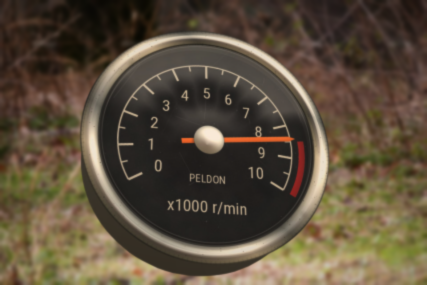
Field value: 8500rpm
